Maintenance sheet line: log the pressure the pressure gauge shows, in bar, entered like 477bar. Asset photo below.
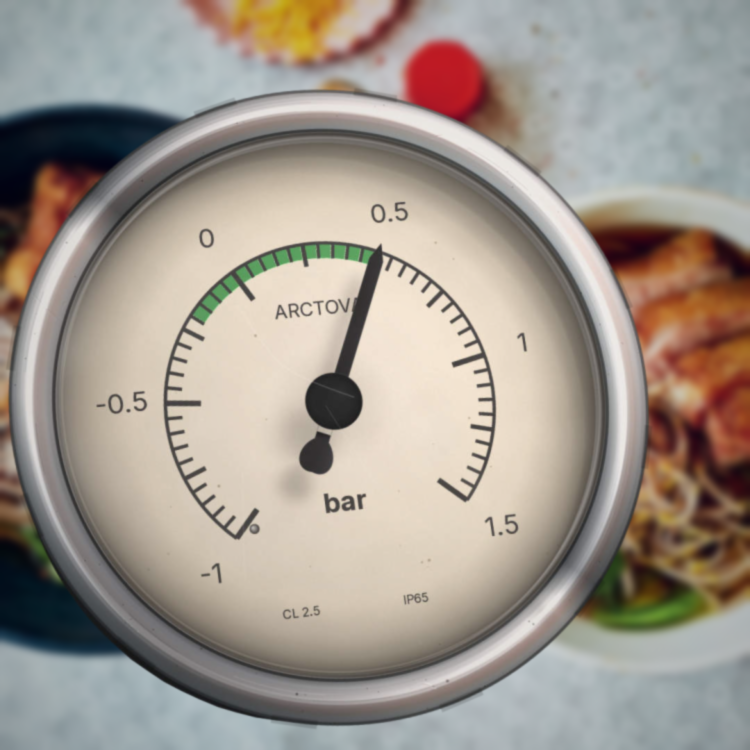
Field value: 0.5bar
